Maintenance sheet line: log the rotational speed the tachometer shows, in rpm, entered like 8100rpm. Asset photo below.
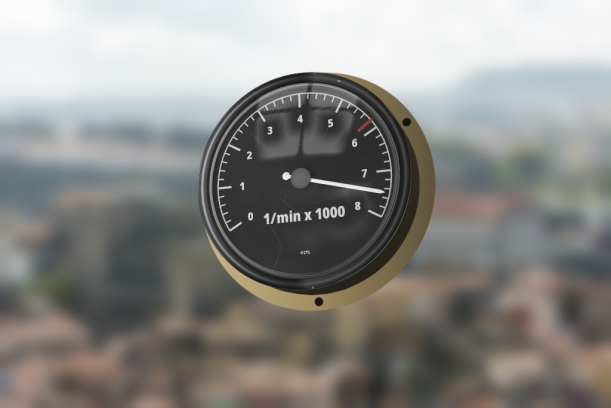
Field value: 7500rpm
